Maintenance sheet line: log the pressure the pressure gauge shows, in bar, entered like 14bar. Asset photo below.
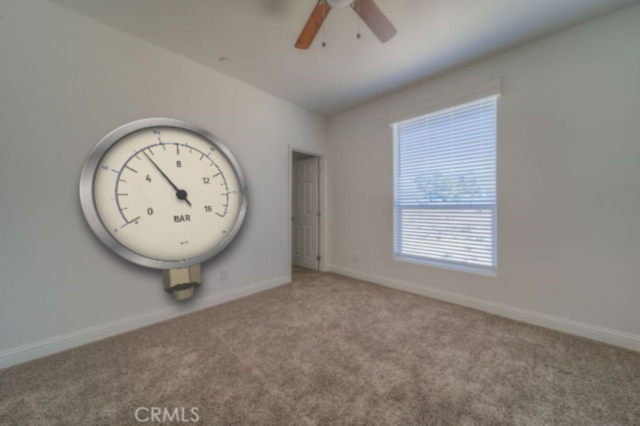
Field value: 5.5bar
